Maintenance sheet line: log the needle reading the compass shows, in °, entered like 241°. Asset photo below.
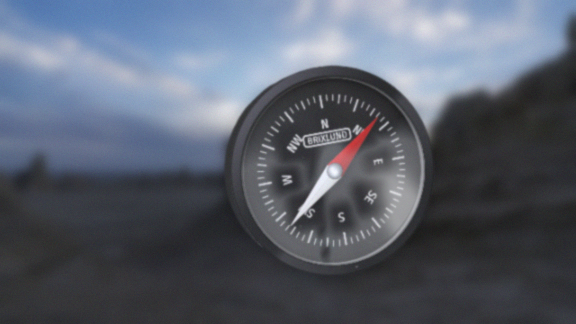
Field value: 50°
